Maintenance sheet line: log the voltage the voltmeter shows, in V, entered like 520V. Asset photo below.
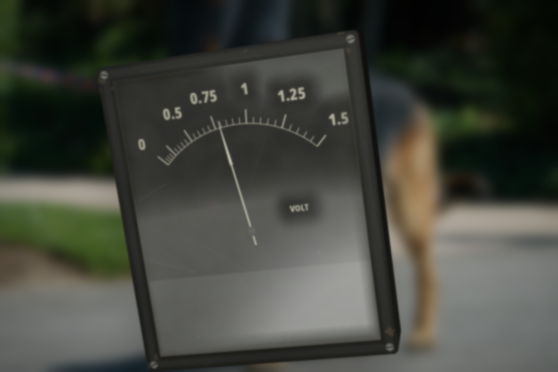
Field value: 0.8V
